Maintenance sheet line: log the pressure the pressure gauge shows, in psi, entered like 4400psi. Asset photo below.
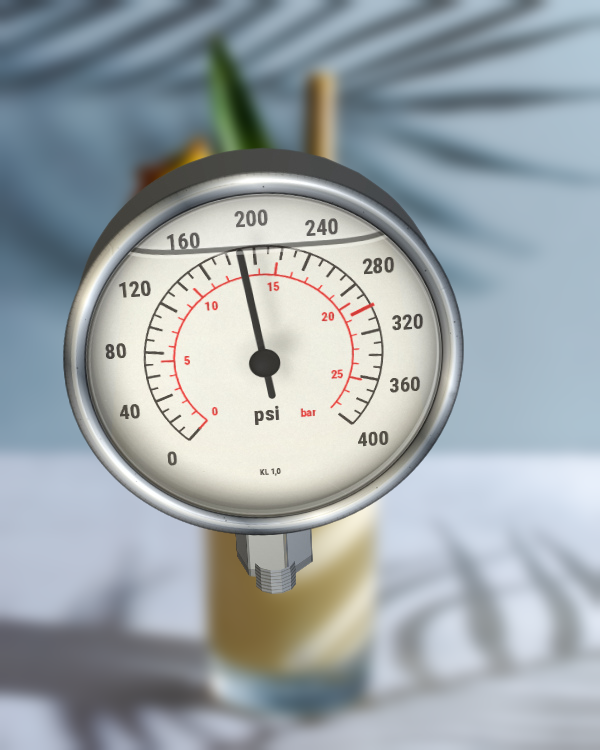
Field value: 190psi
